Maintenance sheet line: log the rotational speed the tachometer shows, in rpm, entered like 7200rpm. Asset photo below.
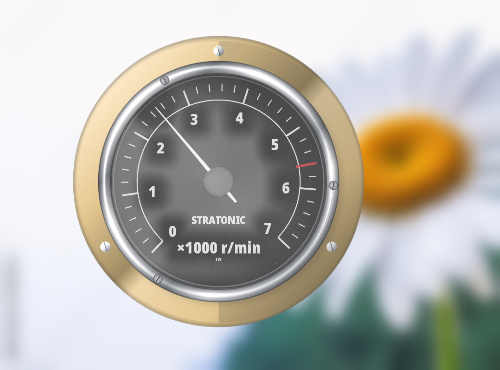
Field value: 2500rpm
